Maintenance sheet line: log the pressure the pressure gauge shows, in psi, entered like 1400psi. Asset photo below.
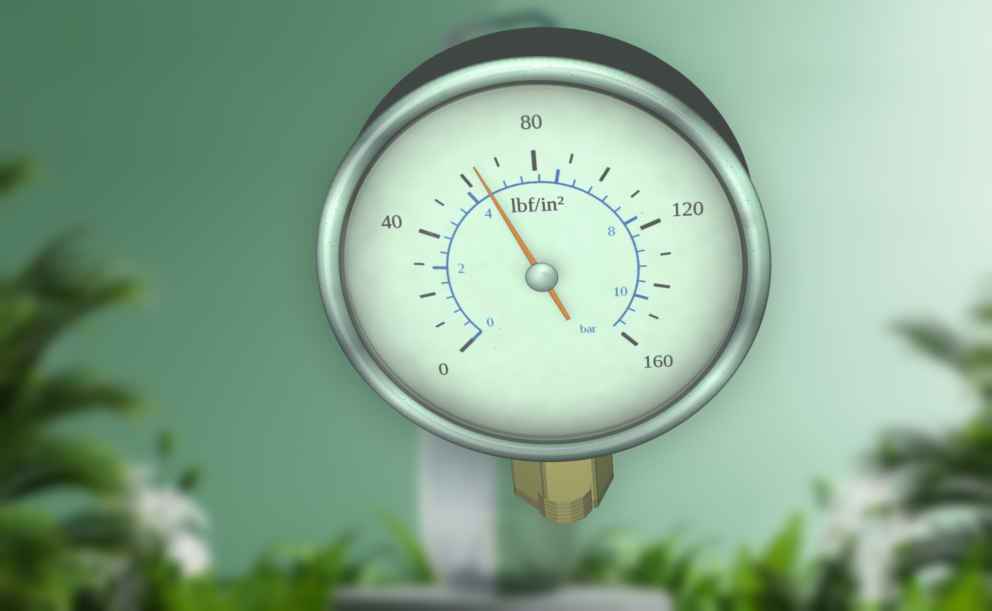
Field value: 65psi
